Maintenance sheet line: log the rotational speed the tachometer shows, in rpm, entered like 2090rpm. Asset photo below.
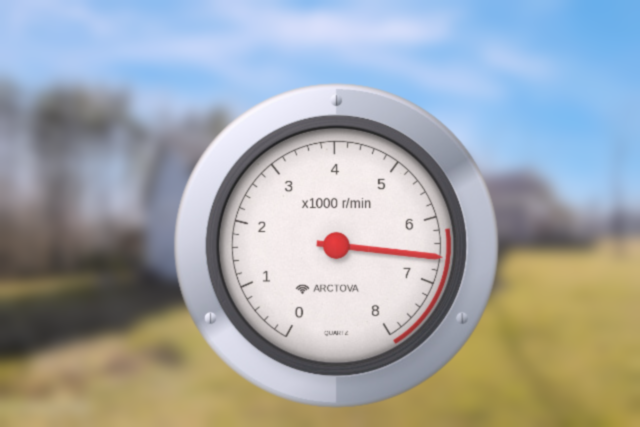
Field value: 6600rpm
